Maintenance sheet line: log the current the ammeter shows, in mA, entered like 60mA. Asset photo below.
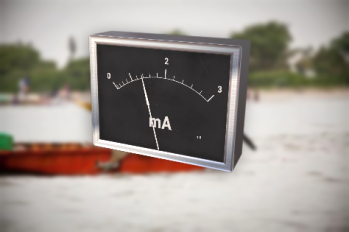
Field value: 1.4mA
